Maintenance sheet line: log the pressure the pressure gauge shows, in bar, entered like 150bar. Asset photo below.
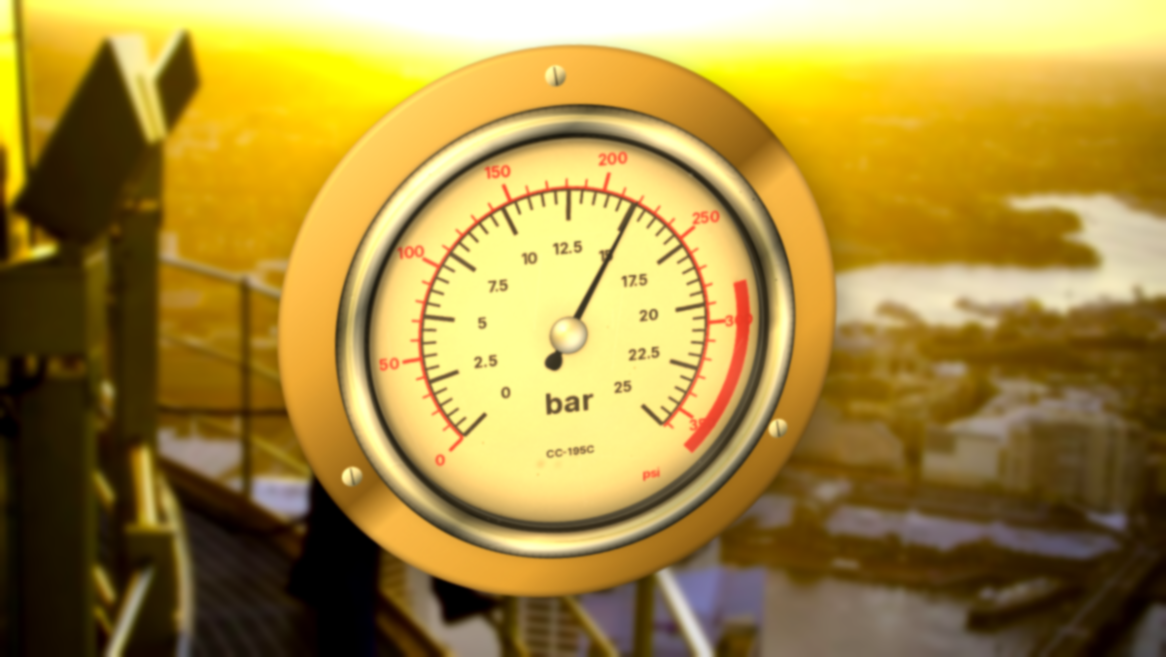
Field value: 15bar
